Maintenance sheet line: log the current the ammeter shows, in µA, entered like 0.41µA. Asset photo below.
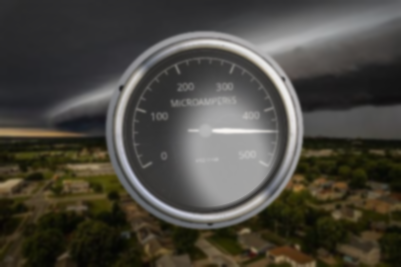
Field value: 440µA
